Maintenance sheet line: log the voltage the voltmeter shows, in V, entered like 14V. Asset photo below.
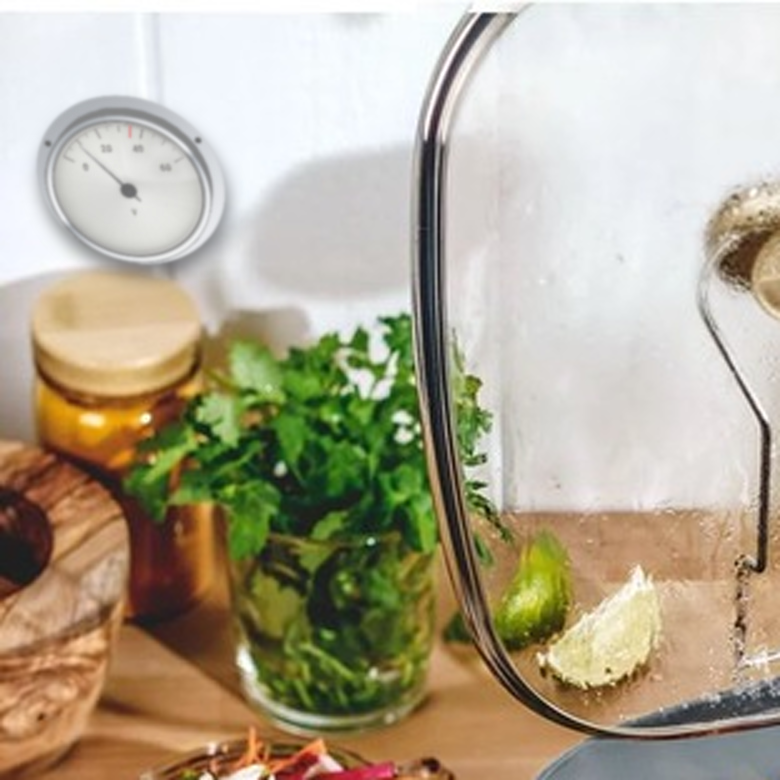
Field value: 10V
